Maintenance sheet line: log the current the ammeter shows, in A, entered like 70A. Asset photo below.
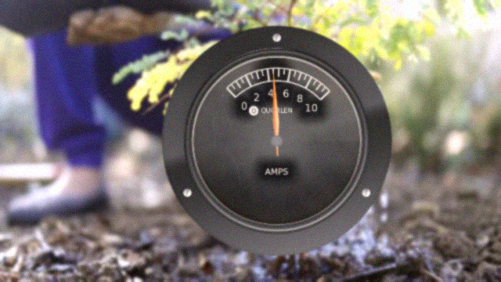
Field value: 4.5A
